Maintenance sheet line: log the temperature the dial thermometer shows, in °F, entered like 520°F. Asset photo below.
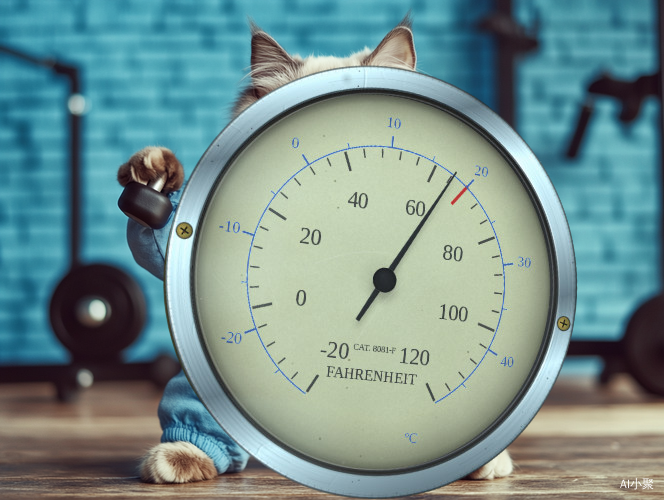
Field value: 64°F
